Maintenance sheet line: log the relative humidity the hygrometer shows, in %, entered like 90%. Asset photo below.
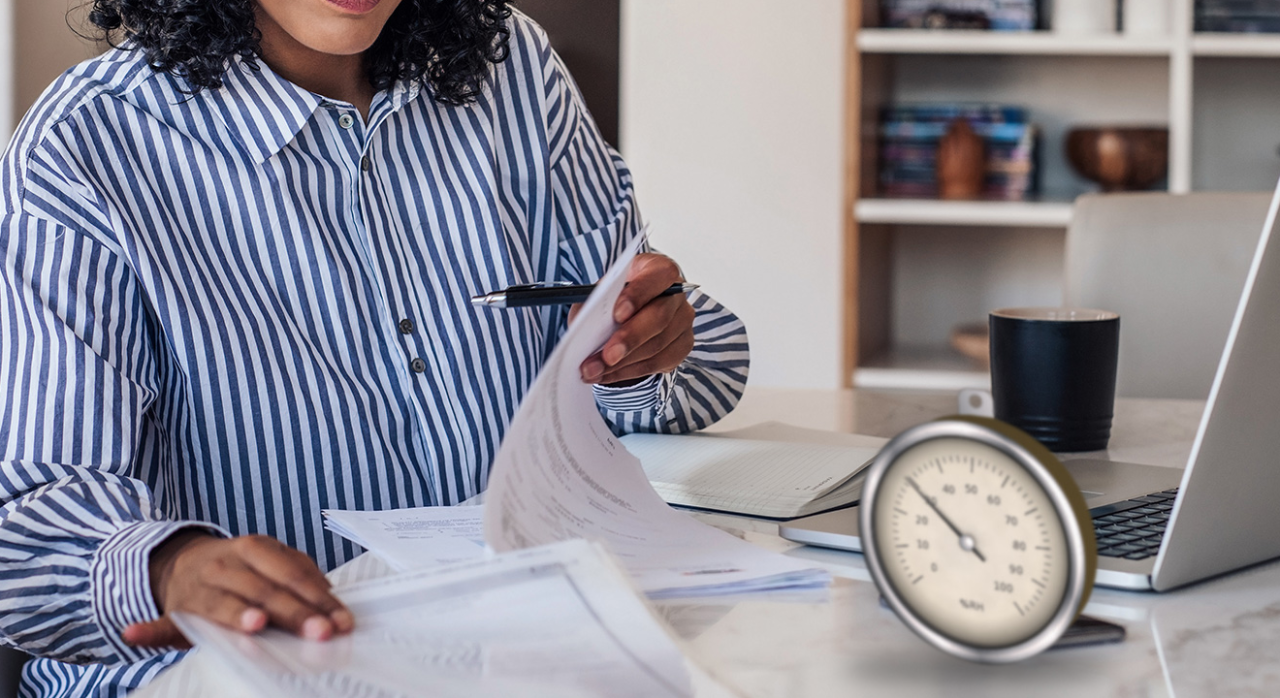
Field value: 30%
